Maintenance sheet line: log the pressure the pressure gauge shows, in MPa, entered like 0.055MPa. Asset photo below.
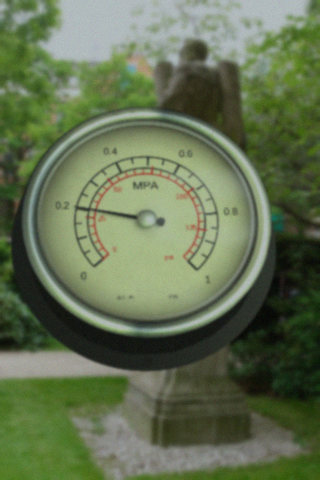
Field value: 0.2MPa
